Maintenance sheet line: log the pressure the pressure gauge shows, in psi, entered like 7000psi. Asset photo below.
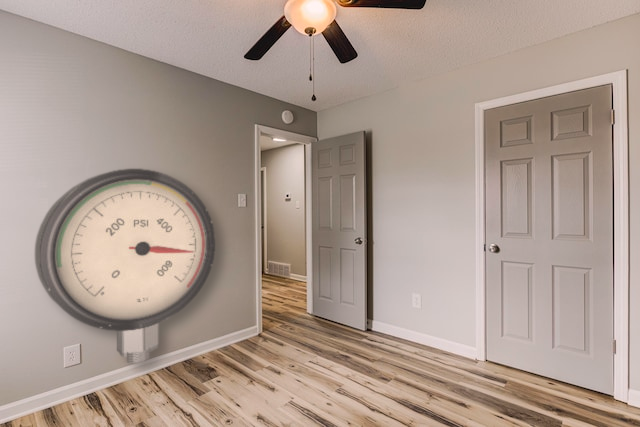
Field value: 520psi
